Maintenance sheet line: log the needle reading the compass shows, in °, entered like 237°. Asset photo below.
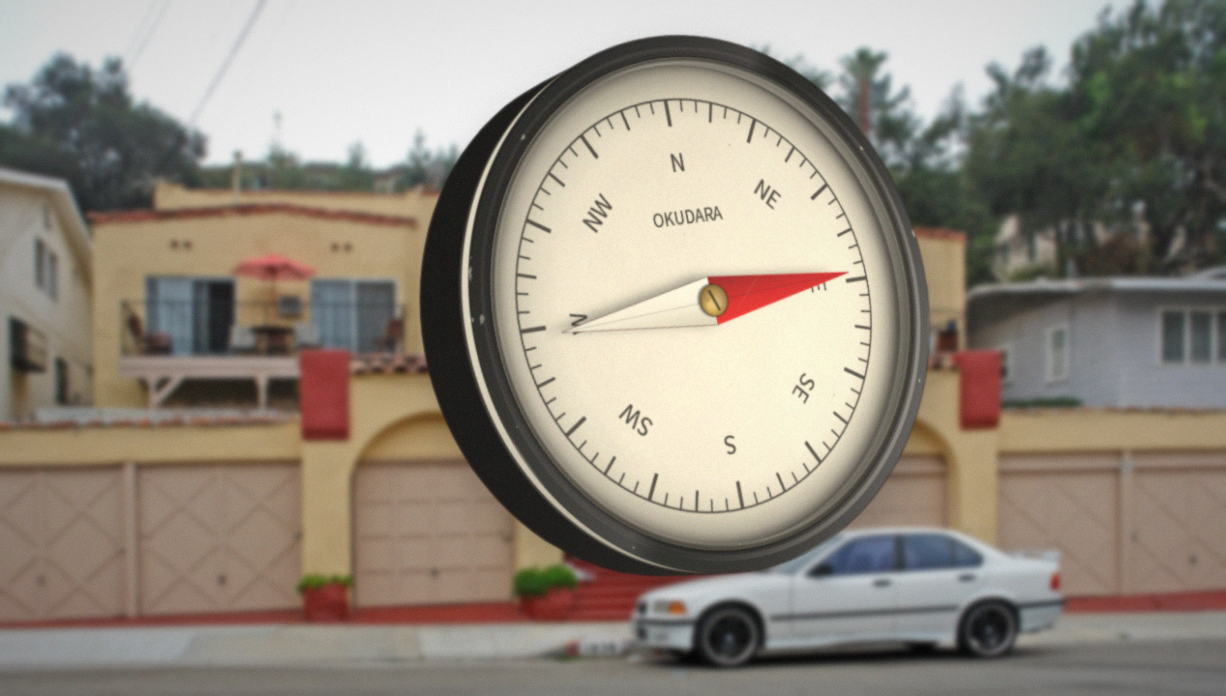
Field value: 87.5°
